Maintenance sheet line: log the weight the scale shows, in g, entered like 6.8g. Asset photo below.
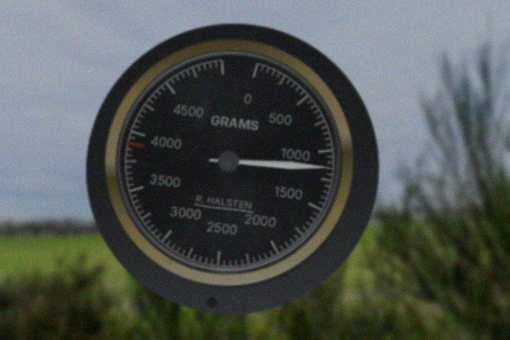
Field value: 1150g
